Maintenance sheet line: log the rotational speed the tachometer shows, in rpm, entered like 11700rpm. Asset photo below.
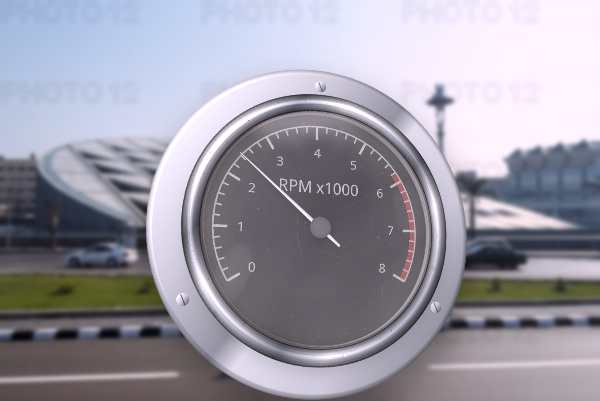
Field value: 2400rpm
